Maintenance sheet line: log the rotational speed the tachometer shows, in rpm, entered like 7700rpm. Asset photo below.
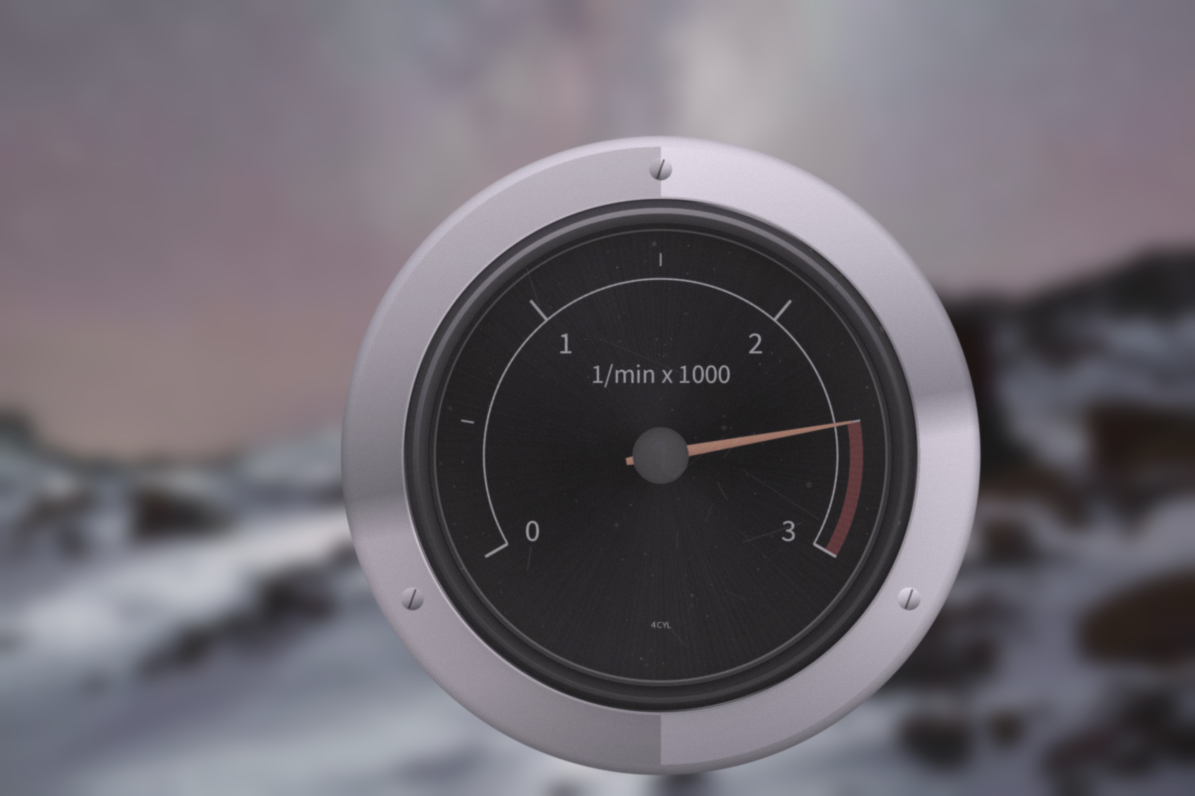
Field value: 2500rpm
